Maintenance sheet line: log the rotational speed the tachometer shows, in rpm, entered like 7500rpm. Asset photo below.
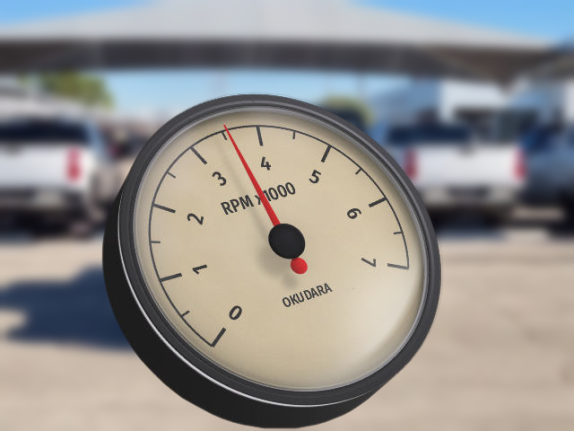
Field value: 3500rpm
